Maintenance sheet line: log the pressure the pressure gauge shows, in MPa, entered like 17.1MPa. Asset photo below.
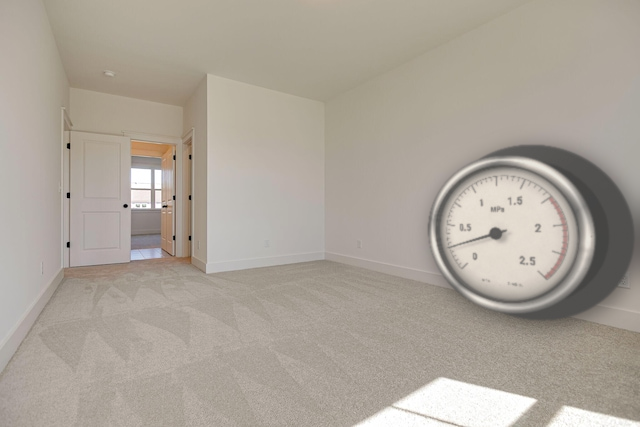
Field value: 0.25MPa
